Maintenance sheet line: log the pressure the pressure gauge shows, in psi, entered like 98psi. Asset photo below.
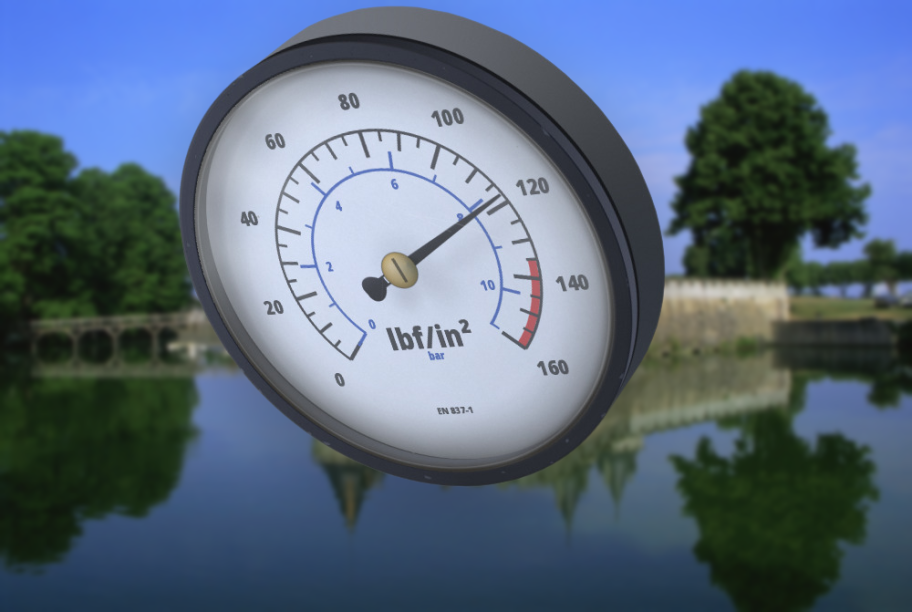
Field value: 117.5psi
